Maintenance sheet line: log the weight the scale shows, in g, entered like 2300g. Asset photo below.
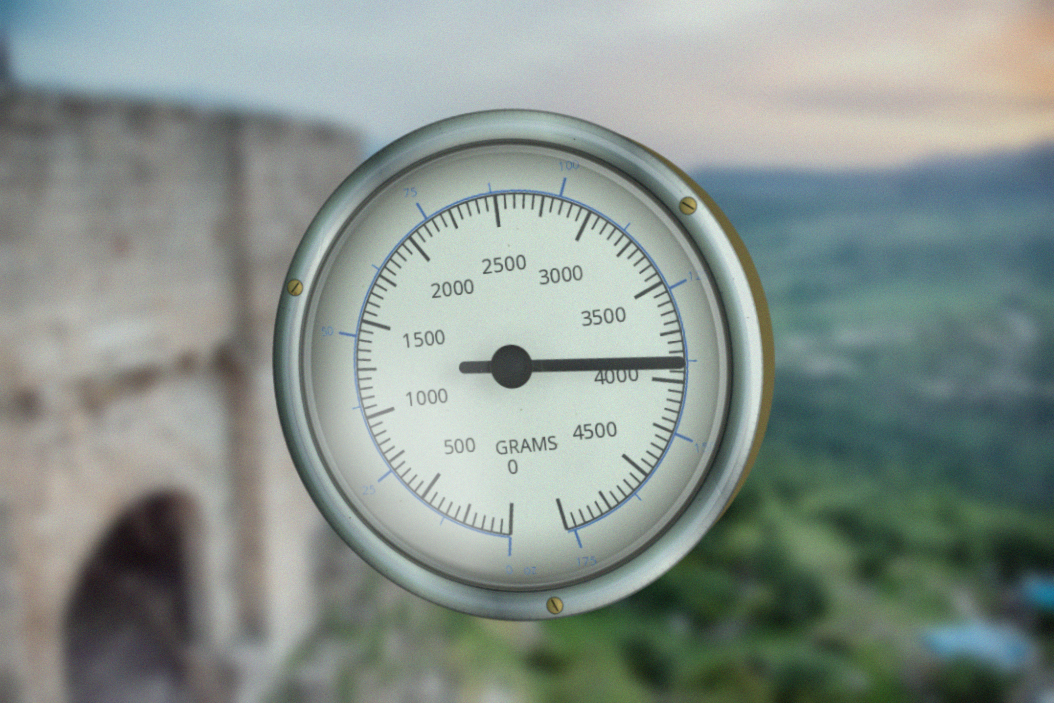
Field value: 3900g
